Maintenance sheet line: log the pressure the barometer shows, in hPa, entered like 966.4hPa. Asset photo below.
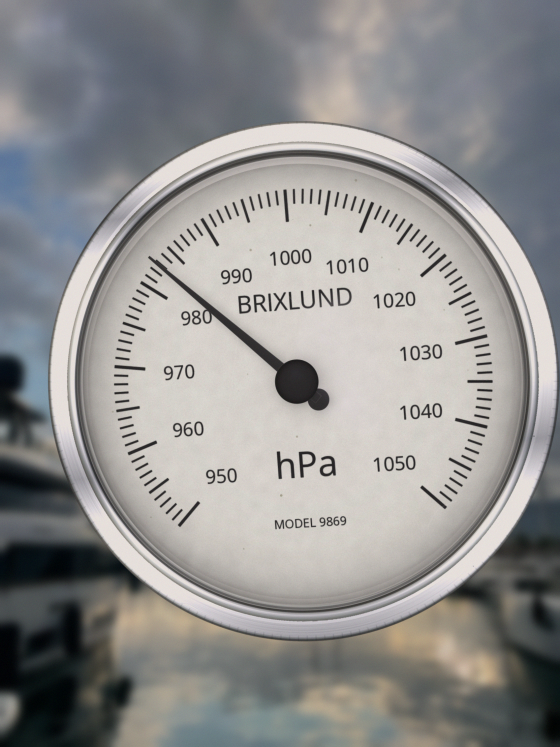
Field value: 983hPa
